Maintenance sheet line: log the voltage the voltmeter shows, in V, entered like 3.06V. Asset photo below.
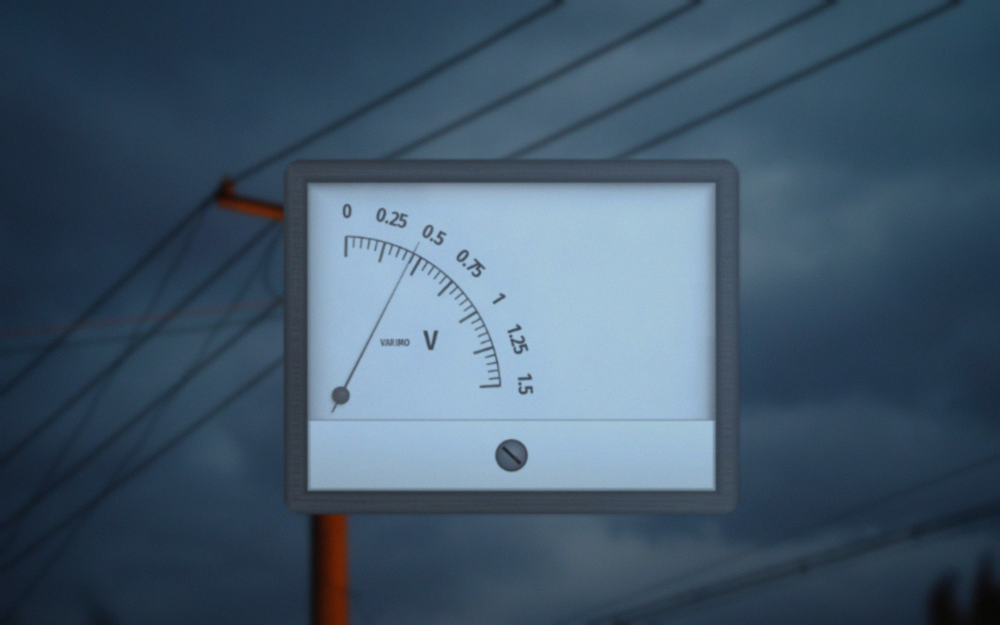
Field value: 0.45V
